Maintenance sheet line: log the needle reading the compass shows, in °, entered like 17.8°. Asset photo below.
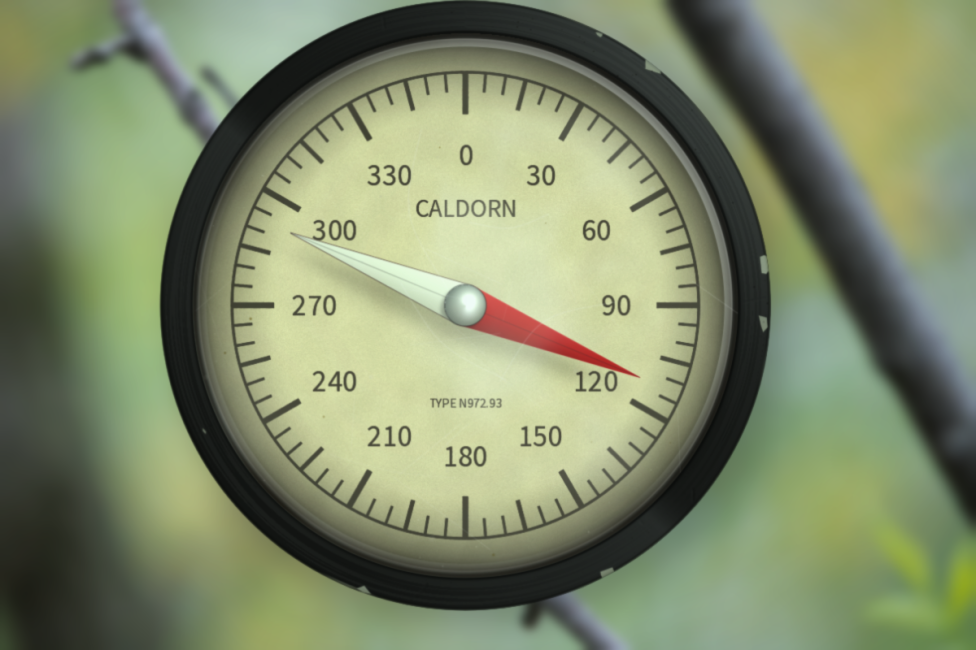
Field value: 112.5°
